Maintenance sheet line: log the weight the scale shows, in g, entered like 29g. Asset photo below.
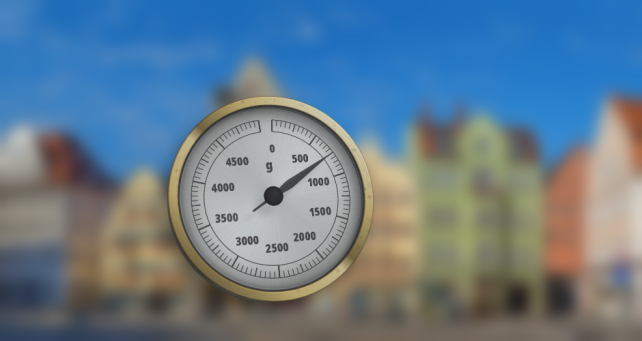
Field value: 750g
